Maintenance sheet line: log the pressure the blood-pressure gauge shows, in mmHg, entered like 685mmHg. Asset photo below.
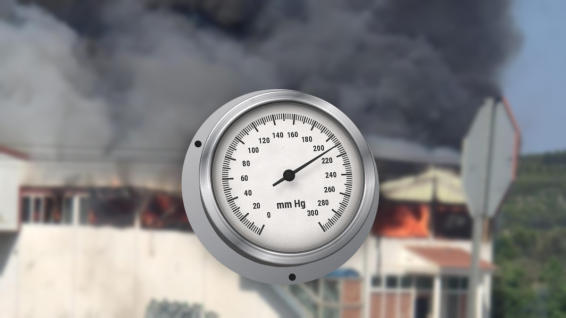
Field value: 210mmHg
